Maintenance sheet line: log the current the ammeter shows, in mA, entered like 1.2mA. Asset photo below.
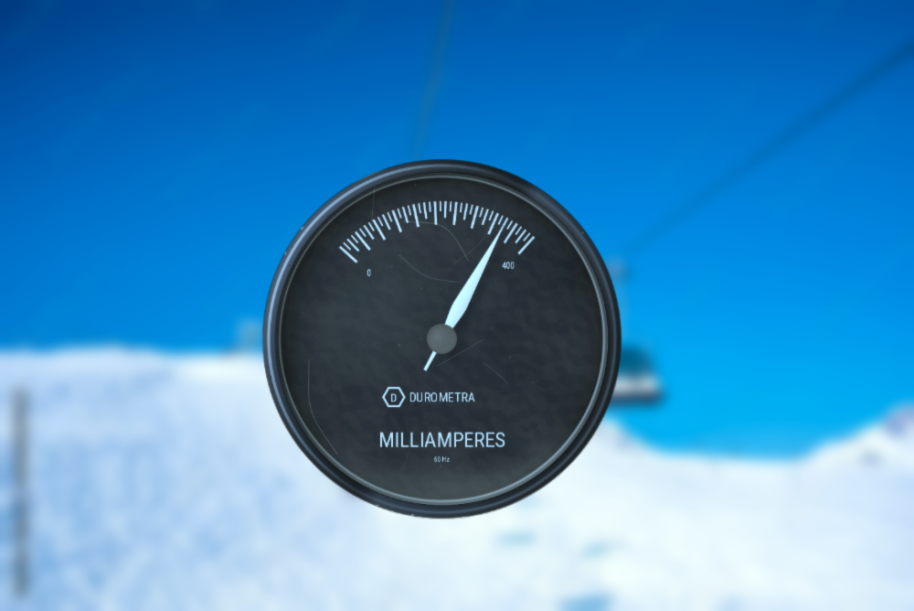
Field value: 340mA
